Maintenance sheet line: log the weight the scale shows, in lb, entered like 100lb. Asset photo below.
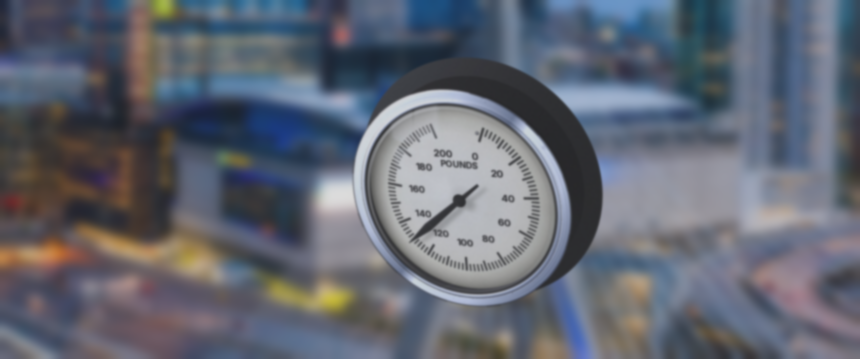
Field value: 130lb
